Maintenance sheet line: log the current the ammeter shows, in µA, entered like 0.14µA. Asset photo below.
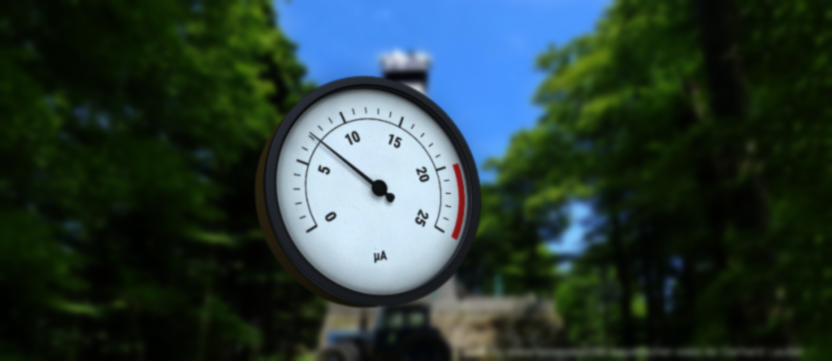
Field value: 7µA
